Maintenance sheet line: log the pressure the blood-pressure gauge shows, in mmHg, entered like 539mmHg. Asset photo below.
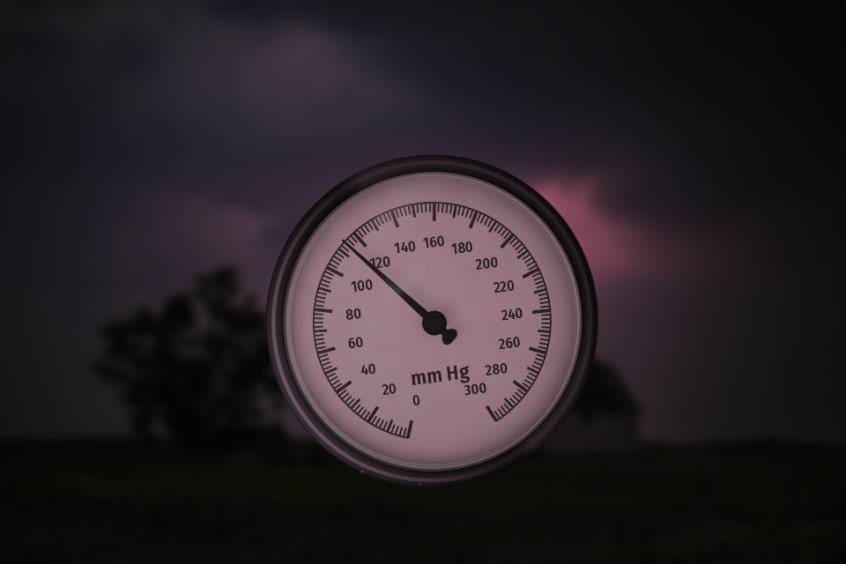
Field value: 114mmHg
